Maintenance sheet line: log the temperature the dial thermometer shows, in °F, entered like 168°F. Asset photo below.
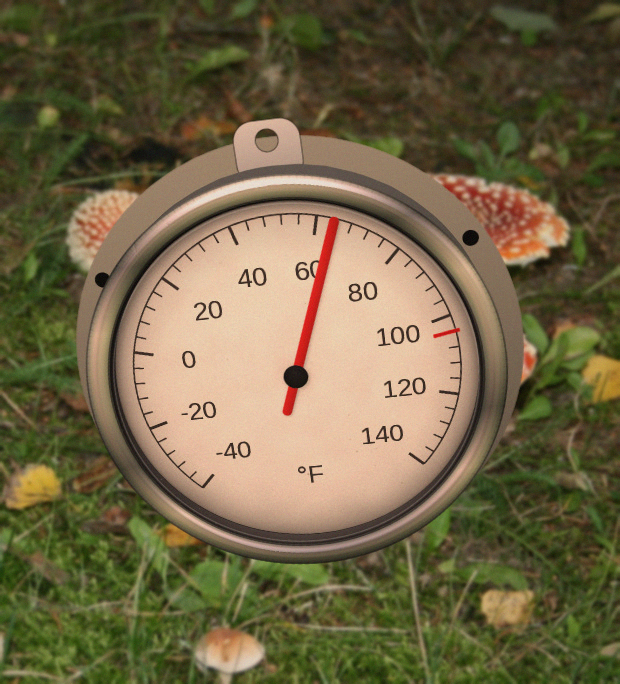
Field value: 64°F
